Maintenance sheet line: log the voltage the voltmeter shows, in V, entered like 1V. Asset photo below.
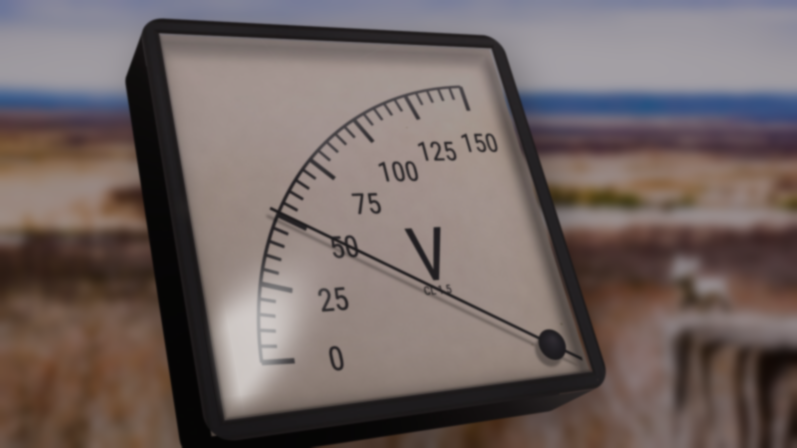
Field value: 50V
